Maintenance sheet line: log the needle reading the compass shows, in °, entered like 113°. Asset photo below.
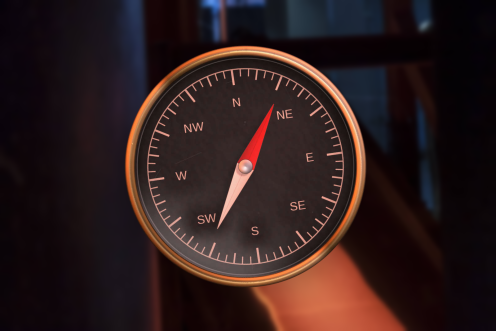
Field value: 32.5°
